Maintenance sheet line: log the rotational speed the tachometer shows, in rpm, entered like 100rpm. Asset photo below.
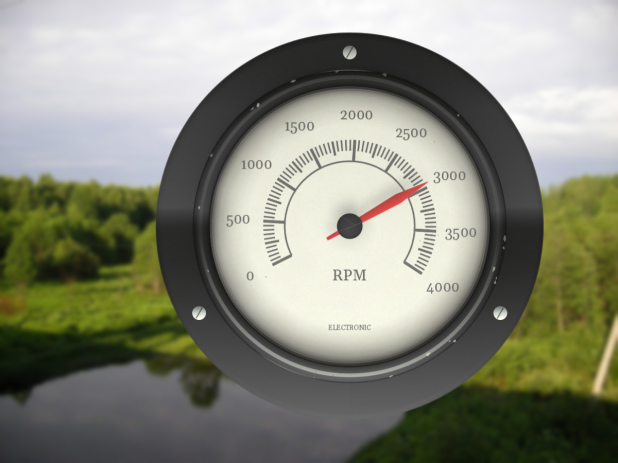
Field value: 2950rpm
